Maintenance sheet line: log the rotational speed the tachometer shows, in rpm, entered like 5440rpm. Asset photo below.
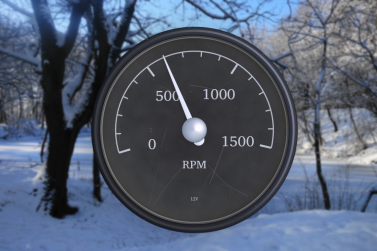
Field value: 600rpm
